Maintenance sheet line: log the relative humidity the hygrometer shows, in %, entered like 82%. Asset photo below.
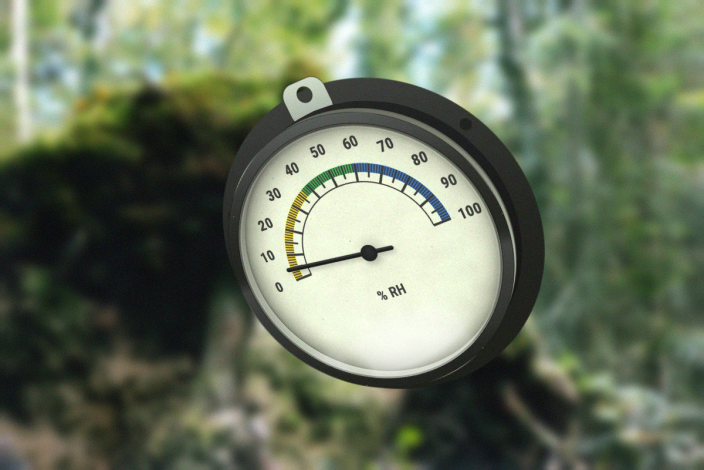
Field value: 5%
